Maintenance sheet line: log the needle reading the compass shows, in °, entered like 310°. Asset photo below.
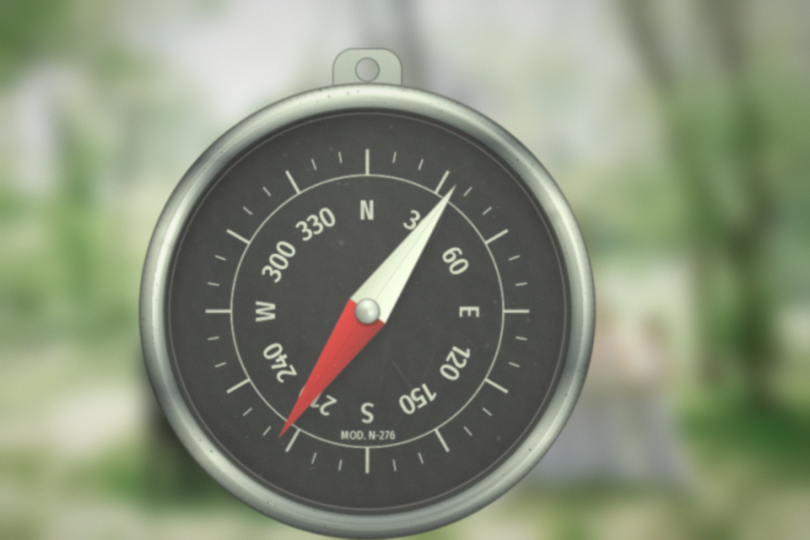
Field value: 215°
